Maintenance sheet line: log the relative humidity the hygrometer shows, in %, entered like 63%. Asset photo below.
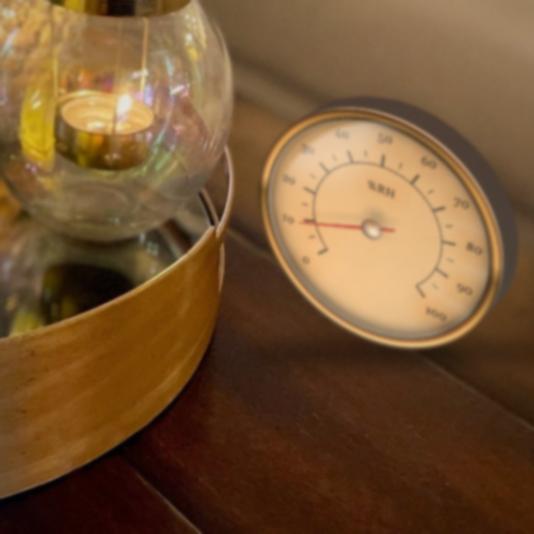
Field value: 10%
